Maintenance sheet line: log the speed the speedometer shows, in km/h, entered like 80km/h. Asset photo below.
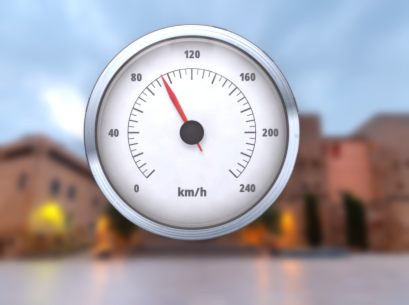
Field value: 95km/h
